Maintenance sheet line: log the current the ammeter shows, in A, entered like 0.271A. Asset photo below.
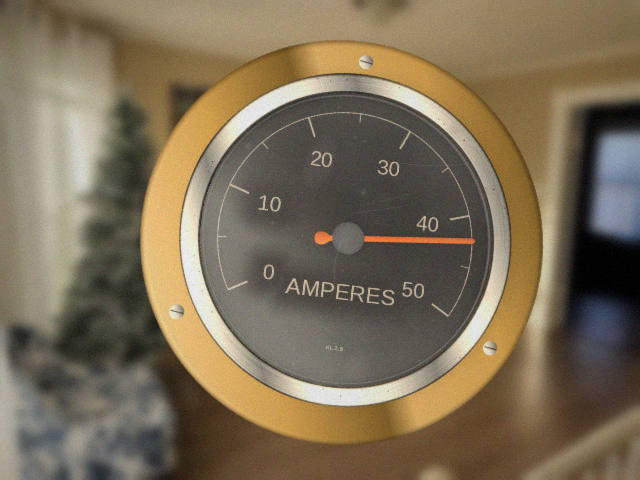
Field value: 42.5A
